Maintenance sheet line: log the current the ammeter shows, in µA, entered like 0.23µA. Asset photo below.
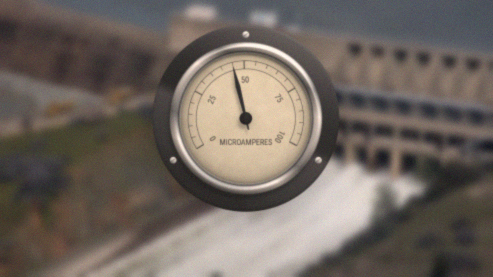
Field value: 45µA
